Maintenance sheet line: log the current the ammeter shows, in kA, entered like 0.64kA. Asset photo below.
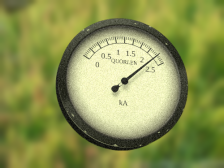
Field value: 2.25kA
